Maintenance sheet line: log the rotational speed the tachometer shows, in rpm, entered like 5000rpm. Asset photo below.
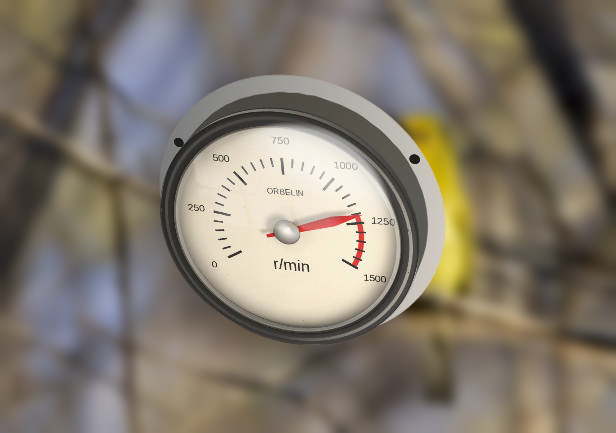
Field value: 1200rpm
